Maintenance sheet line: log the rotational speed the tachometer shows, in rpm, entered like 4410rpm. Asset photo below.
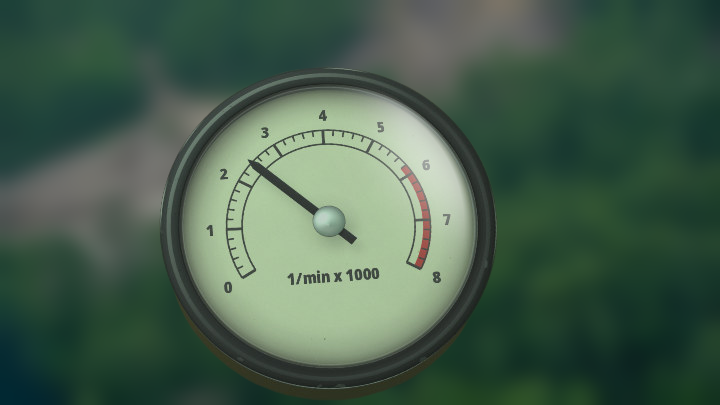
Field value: 2400rpm
